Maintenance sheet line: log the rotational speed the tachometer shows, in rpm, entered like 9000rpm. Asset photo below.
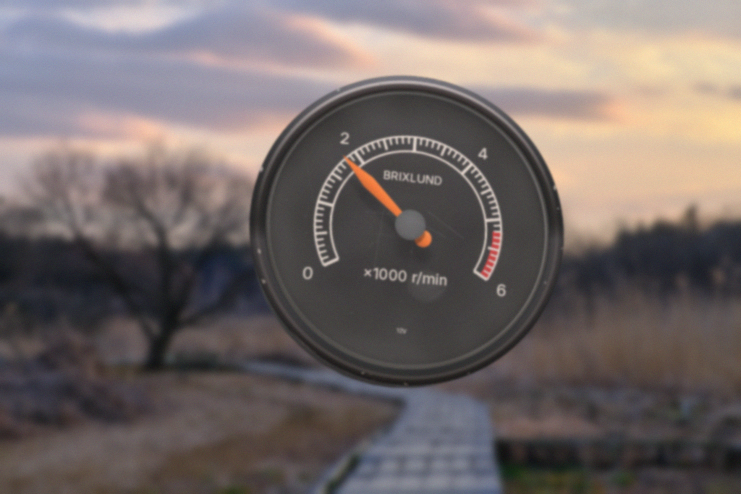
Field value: 1800rpm
